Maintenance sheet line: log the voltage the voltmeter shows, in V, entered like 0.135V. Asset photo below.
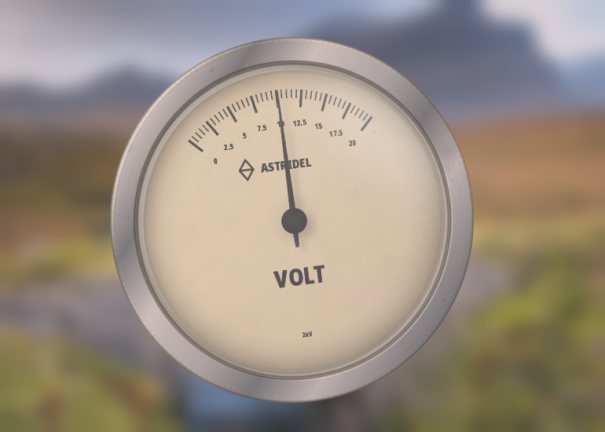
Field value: 10V
